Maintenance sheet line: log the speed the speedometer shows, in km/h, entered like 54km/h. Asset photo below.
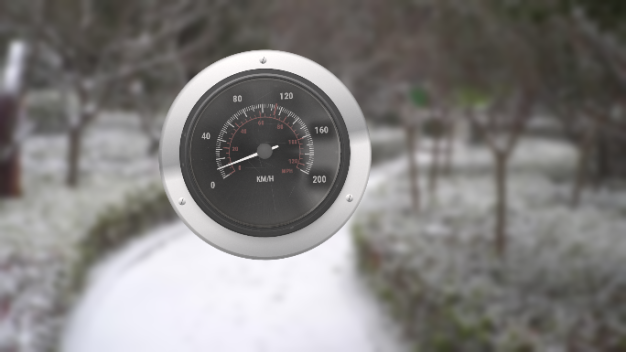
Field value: 10km/h
